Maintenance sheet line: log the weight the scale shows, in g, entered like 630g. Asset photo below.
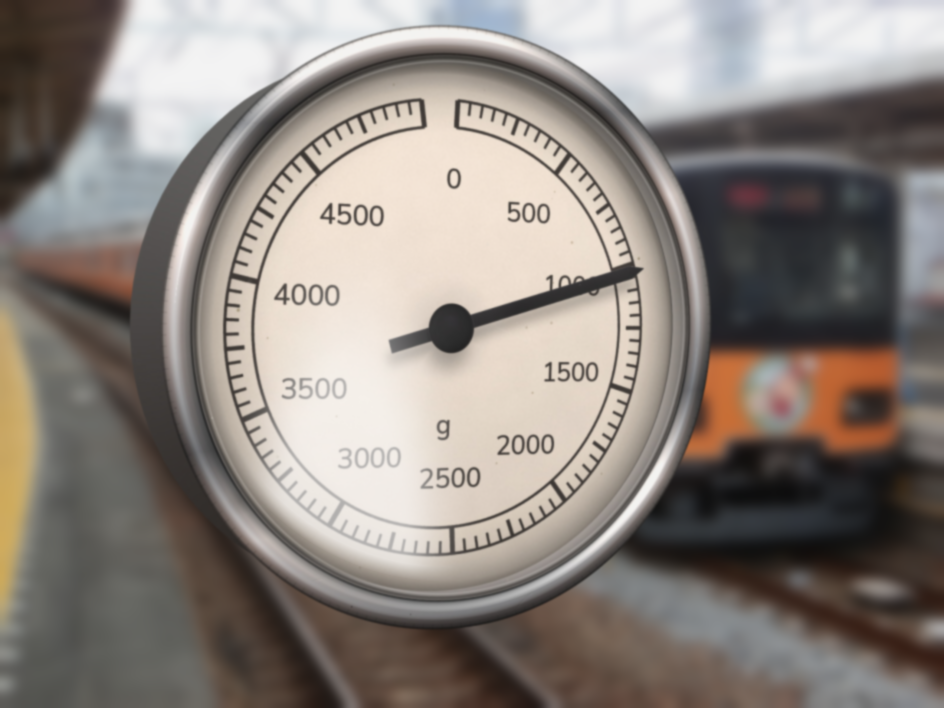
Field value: 1025g
